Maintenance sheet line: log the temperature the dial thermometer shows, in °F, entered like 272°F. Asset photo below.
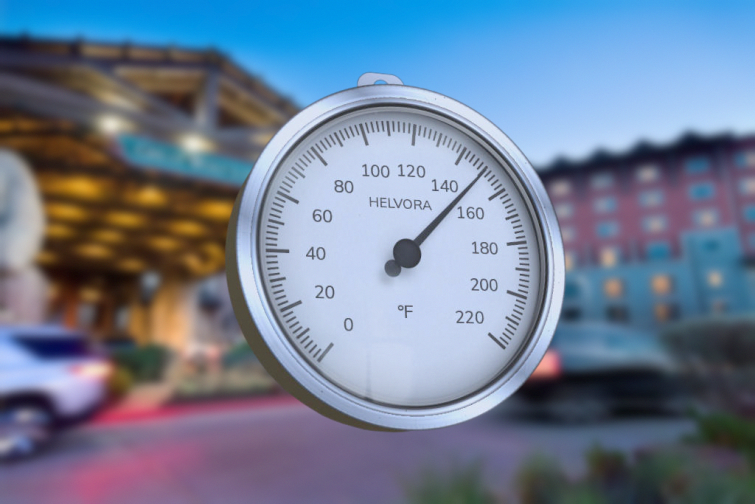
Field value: 150°F
